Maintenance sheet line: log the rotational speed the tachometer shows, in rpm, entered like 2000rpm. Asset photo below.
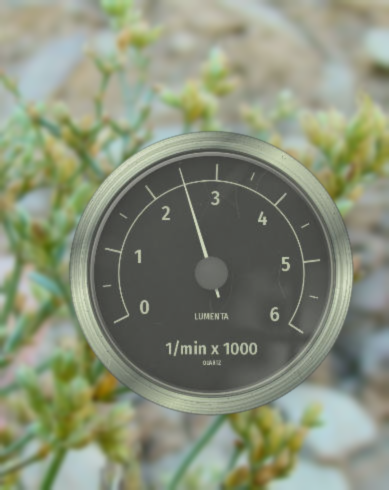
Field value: 2500rpm
